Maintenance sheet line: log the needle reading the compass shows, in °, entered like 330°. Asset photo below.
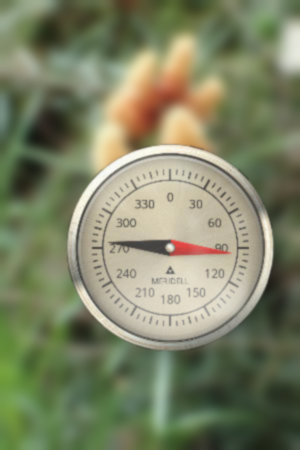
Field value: 95°
